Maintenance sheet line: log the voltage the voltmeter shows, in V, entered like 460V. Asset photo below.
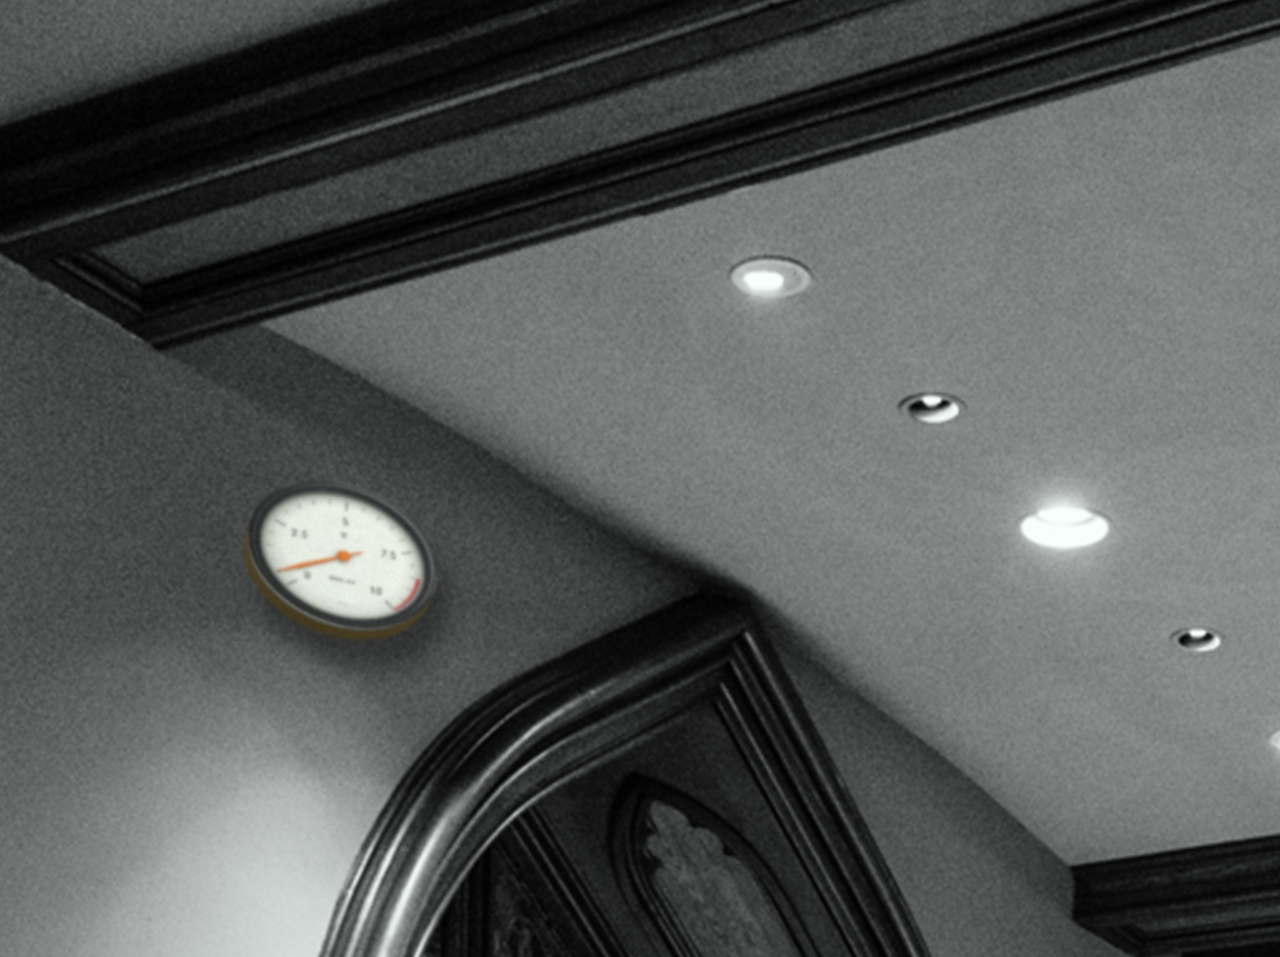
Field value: 0.5V
